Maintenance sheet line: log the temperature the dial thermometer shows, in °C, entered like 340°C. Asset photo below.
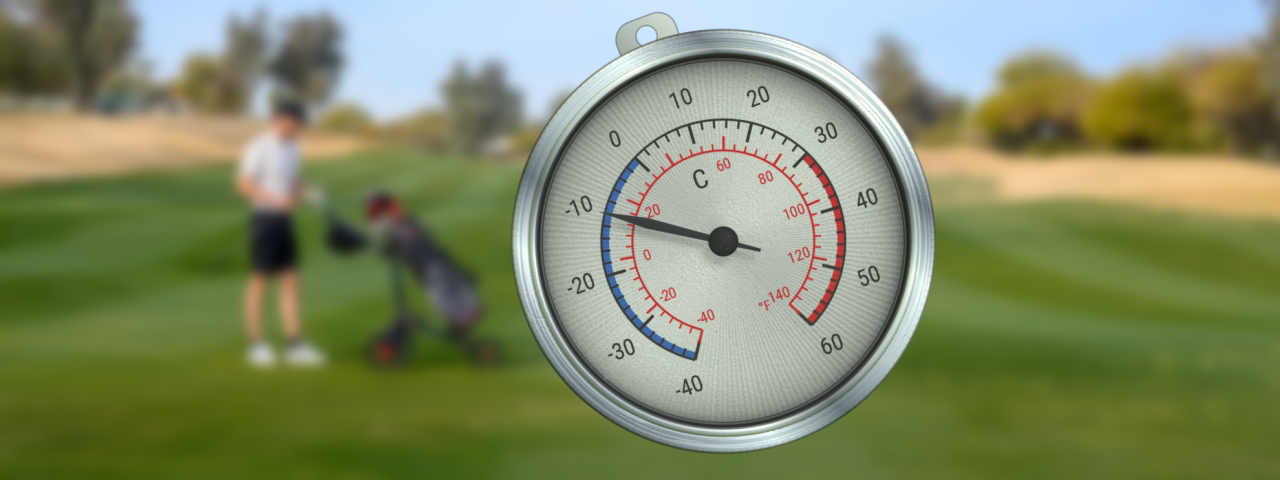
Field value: -10°C
